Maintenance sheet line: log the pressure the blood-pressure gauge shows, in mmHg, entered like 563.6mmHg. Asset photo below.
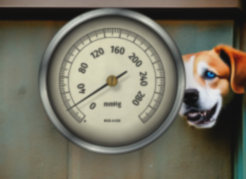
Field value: 20mmHg
